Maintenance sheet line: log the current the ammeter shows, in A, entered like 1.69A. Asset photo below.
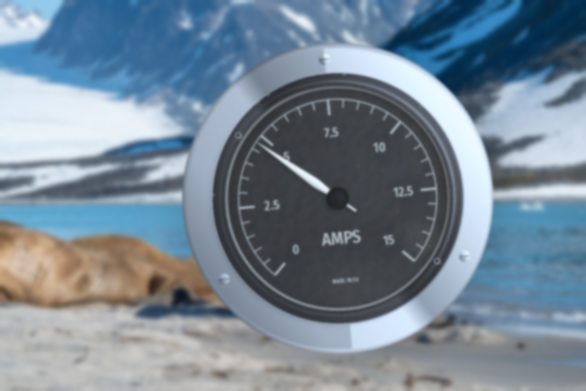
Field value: 4.75A
